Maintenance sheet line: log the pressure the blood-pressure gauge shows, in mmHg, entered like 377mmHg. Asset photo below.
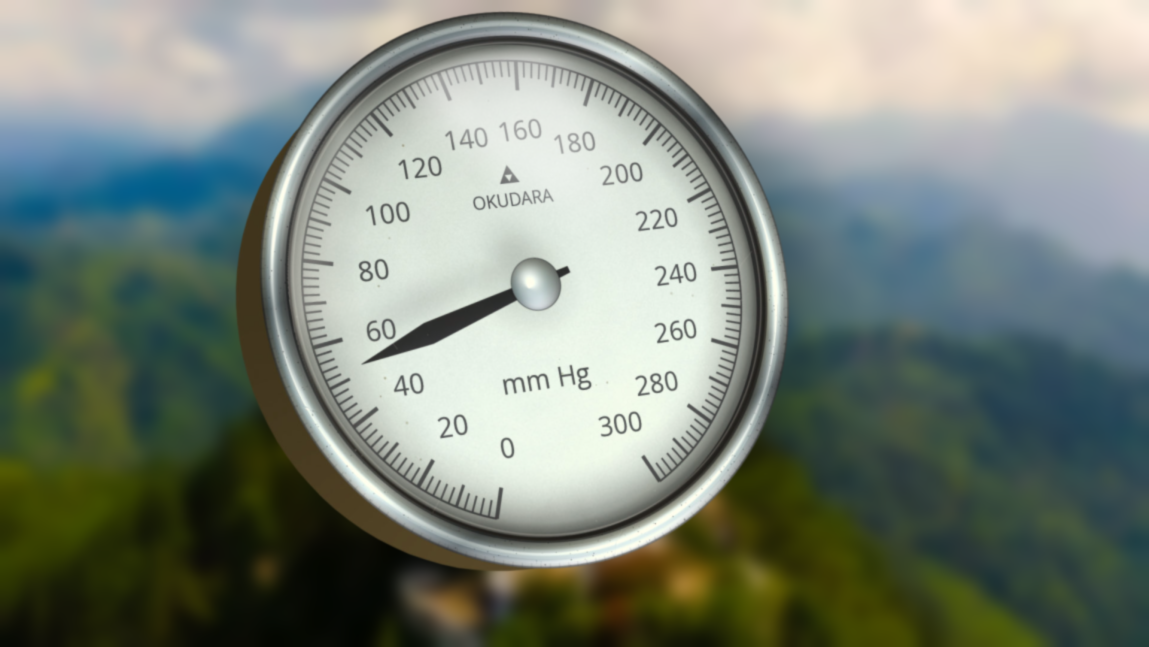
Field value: 52mmHg
